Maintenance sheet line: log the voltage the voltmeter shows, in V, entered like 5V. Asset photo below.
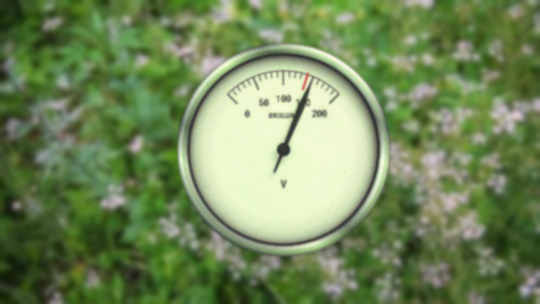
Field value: 150V
